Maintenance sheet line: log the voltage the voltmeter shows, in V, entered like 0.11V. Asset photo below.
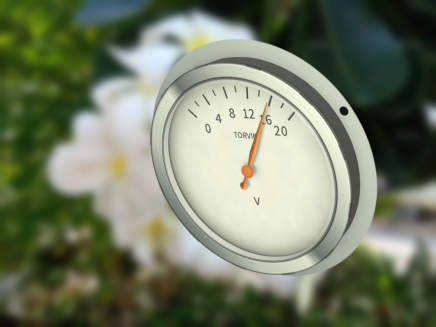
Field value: 16V
